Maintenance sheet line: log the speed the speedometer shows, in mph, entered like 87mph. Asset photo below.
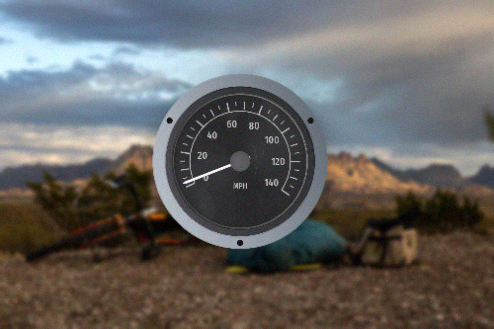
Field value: 2.5mph
